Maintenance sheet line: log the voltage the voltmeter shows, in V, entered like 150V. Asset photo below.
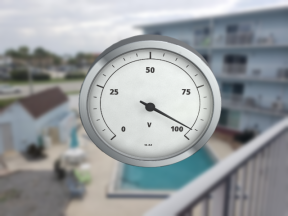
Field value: 95V
